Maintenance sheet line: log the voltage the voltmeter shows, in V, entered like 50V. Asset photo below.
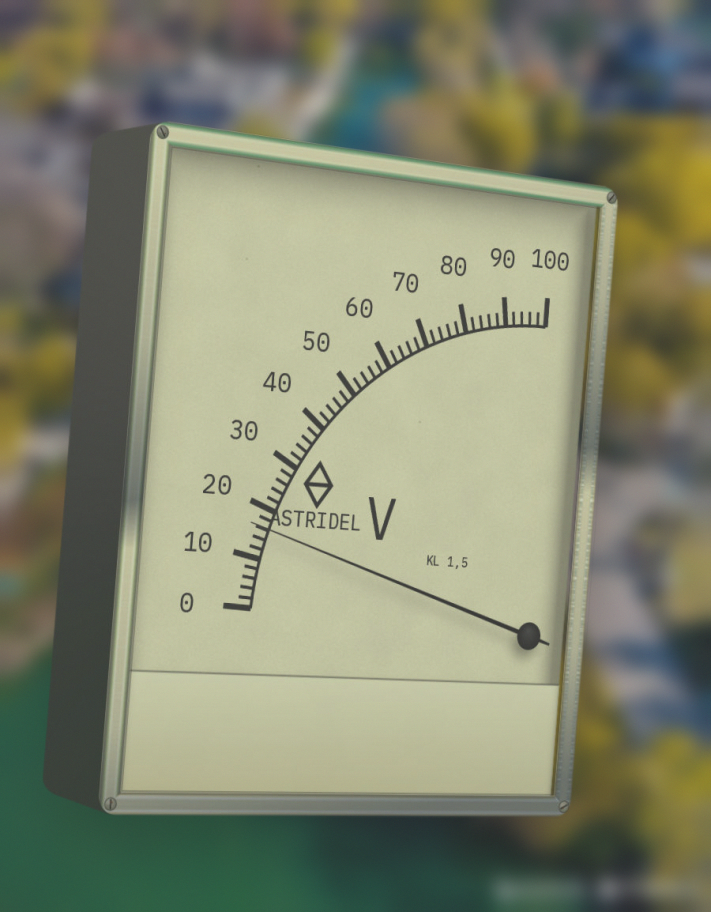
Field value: 16V
